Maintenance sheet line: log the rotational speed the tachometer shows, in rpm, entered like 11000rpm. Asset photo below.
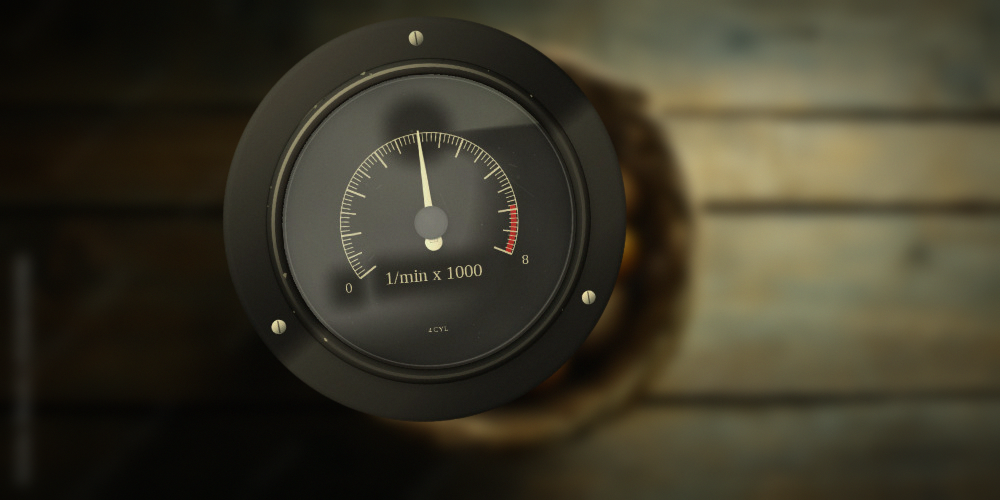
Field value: 4000rpm
